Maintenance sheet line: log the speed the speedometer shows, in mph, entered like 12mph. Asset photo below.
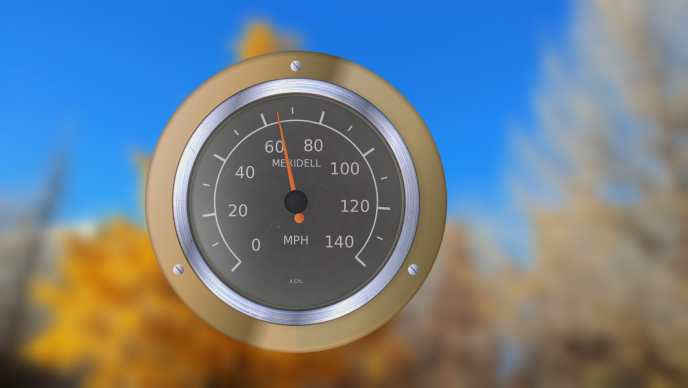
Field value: 65mph
